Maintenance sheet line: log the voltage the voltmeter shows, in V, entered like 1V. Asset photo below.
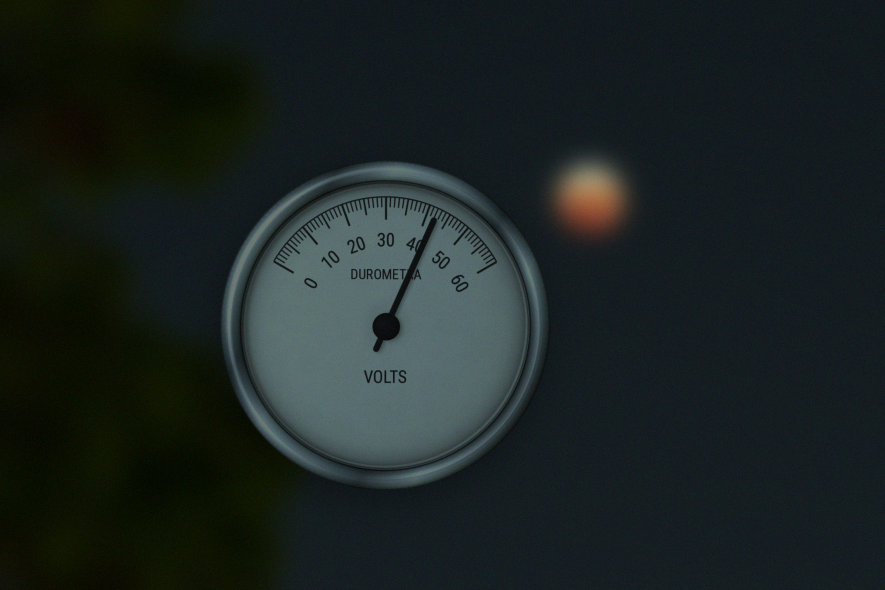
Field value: 42V
